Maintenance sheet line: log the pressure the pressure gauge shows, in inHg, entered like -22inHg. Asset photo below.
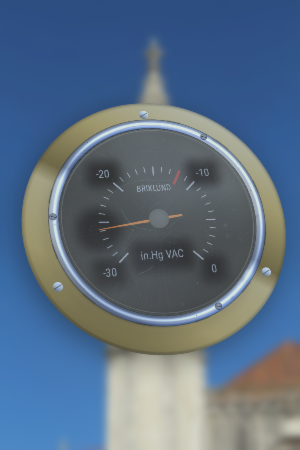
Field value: -26inHg
